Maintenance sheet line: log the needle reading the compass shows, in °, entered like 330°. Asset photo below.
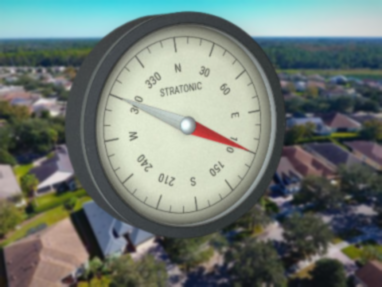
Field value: 120°
